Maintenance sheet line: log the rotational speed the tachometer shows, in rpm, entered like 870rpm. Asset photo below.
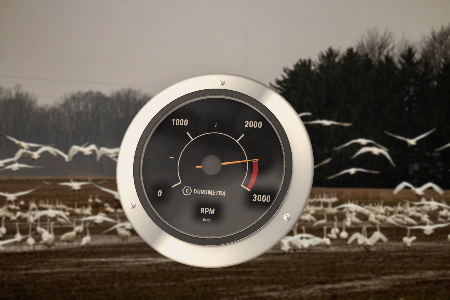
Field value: 2500rpm
